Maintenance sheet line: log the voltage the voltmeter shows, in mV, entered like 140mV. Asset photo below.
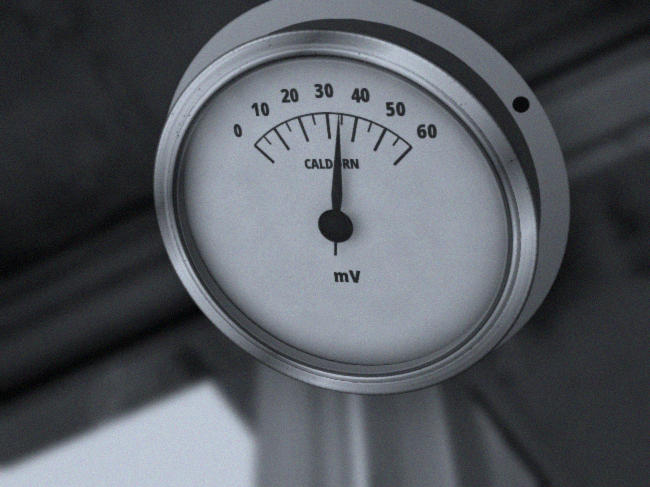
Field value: 35mV
